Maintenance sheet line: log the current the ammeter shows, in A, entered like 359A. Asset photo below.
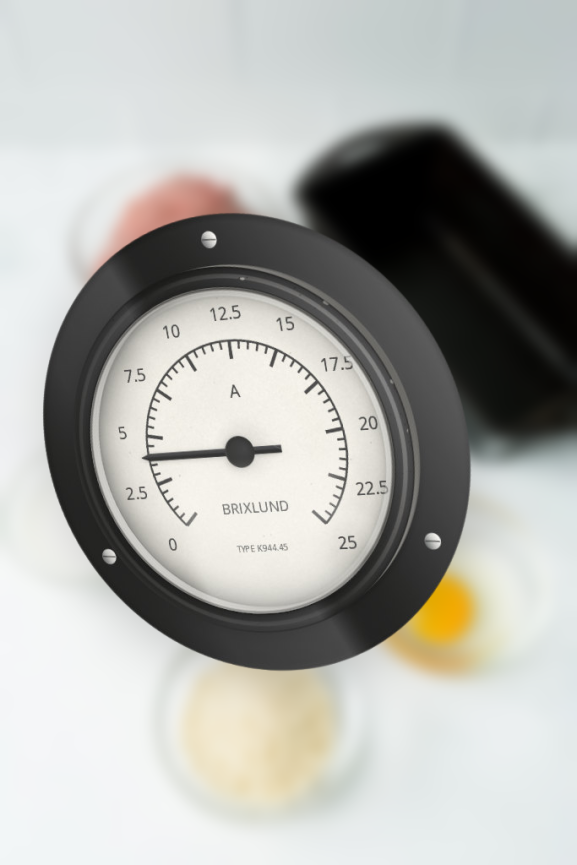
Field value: 4A
